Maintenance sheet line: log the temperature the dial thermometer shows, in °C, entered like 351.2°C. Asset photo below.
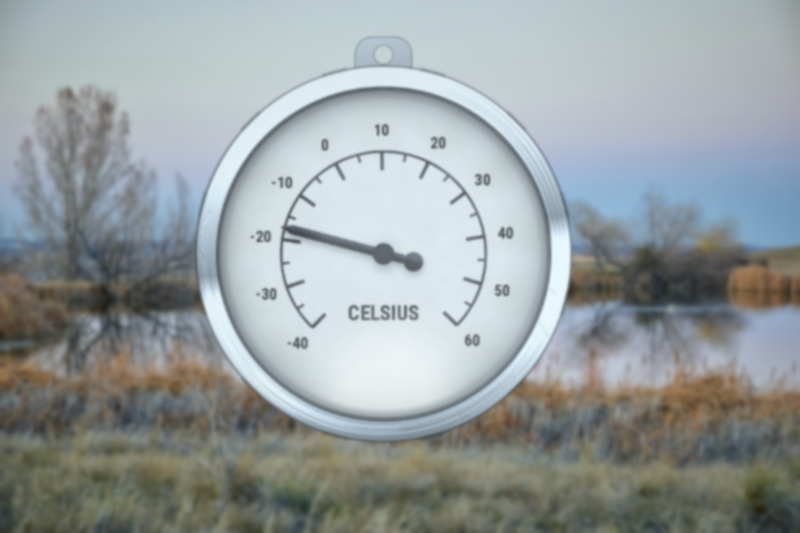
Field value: -17.5°C
